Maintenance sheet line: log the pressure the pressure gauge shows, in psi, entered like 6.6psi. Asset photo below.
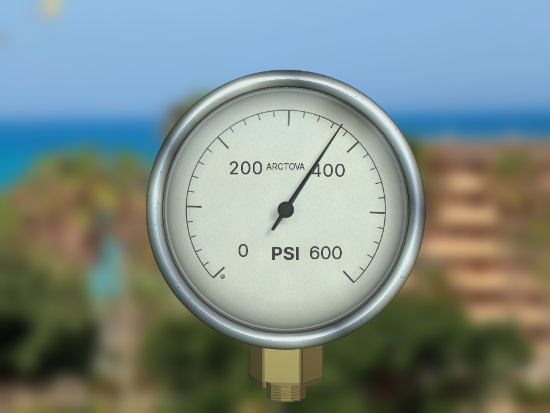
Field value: 370psi
